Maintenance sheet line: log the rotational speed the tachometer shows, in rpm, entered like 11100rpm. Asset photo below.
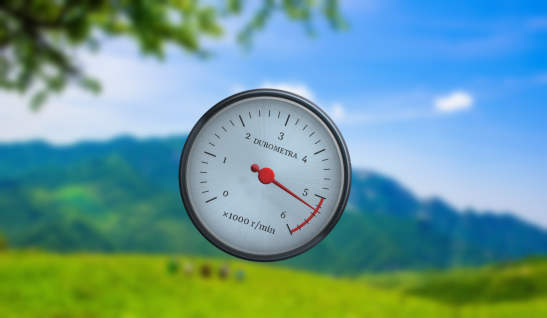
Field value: 5300rpm
